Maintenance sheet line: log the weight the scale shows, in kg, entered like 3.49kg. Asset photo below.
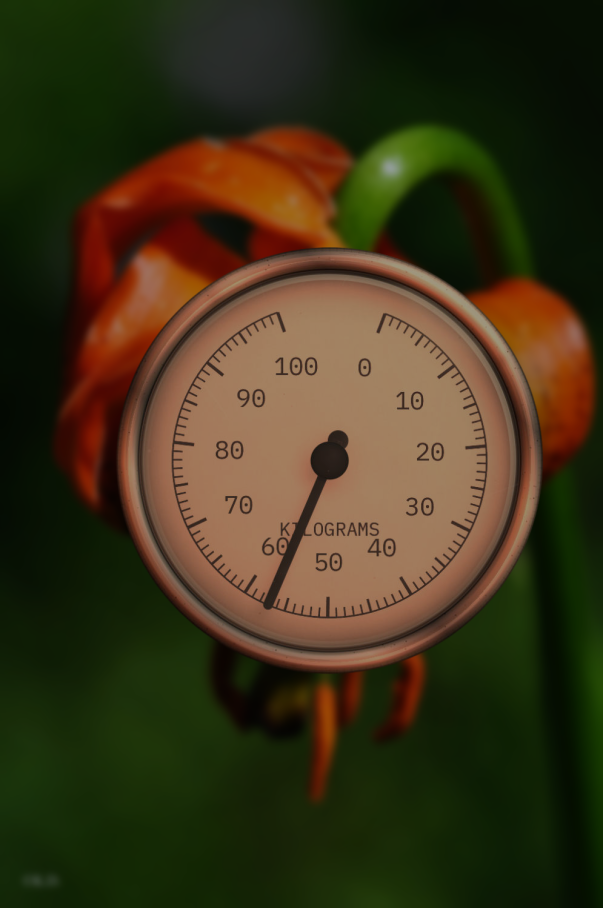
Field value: 57kg
